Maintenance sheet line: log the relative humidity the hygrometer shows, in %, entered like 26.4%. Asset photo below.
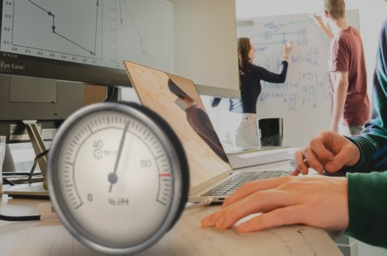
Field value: 60%
